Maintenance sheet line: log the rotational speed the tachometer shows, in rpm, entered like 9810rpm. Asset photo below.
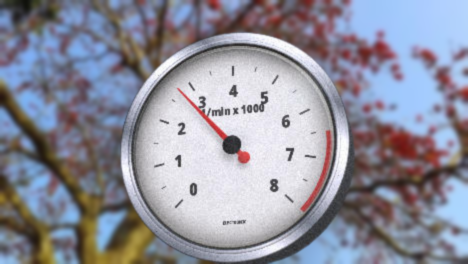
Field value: 2750rpm
